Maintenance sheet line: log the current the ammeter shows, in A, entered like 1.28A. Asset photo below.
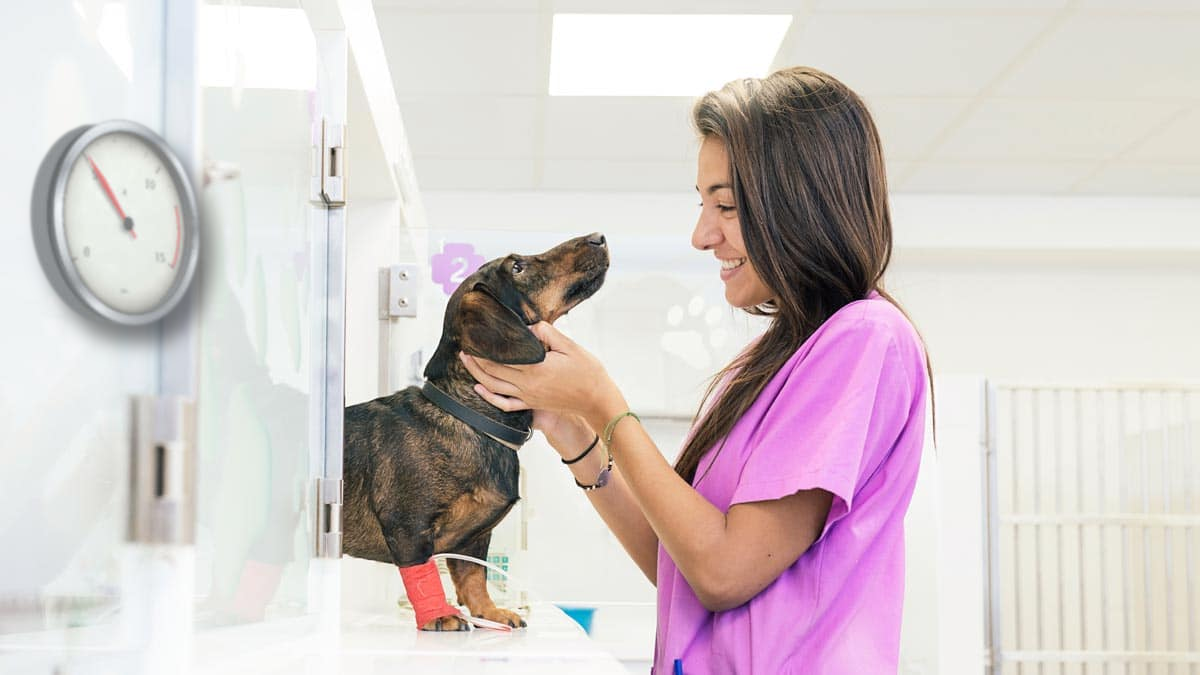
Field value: 5A
